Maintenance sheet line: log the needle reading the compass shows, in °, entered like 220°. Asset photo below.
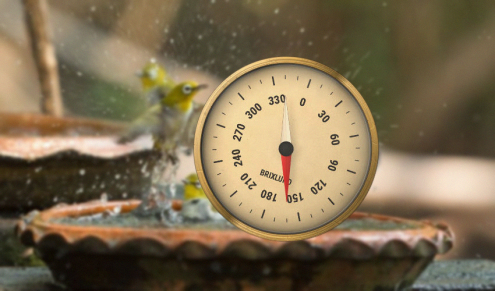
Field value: 160°
